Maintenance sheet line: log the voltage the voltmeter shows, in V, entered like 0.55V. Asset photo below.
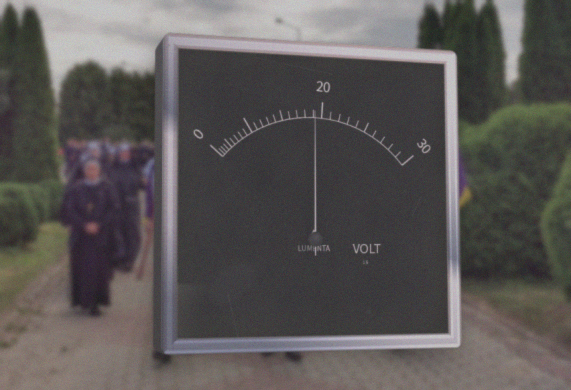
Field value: 19V
